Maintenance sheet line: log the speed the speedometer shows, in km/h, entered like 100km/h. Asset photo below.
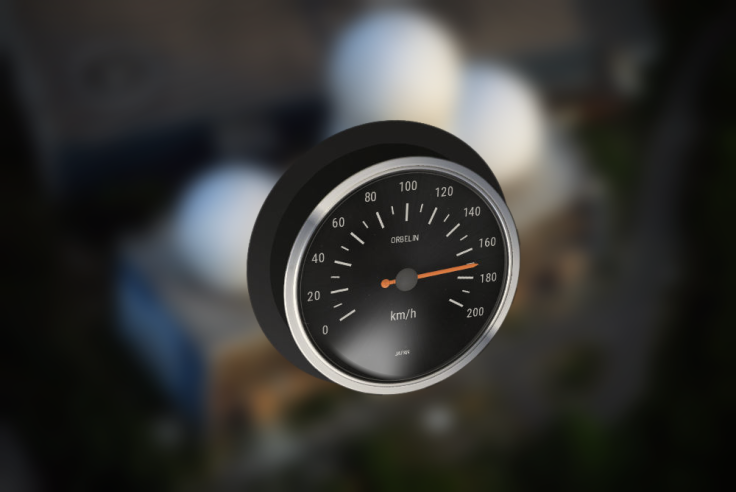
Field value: 170km/h
